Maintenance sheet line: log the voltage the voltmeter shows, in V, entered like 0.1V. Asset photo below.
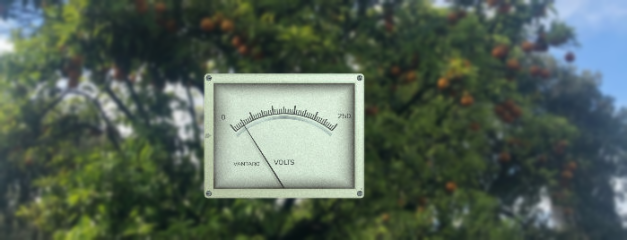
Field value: 25V
